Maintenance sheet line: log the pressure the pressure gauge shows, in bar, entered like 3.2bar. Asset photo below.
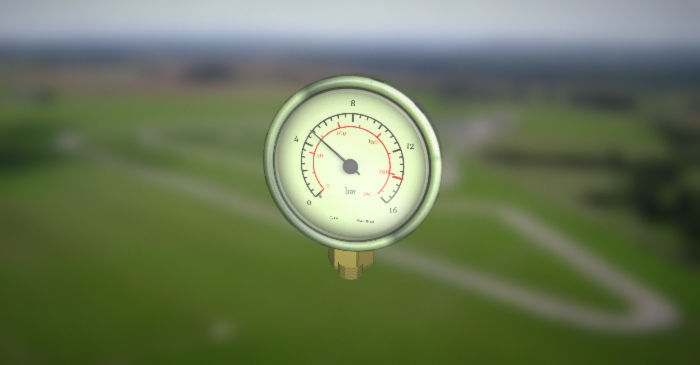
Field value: 5bar
